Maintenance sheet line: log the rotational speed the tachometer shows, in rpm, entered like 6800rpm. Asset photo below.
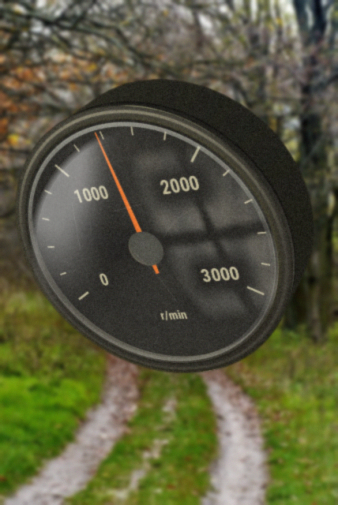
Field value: 1400rpm
